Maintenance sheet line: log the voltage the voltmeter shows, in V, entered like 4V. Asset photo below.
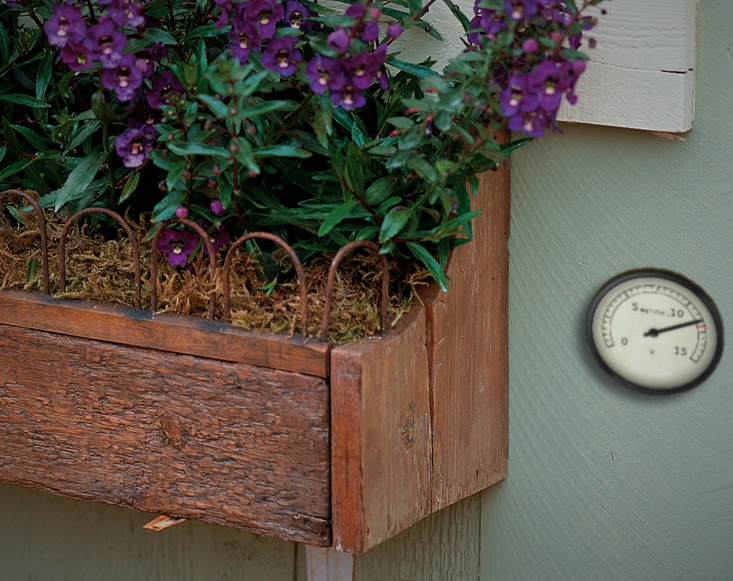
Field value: 11.5V
